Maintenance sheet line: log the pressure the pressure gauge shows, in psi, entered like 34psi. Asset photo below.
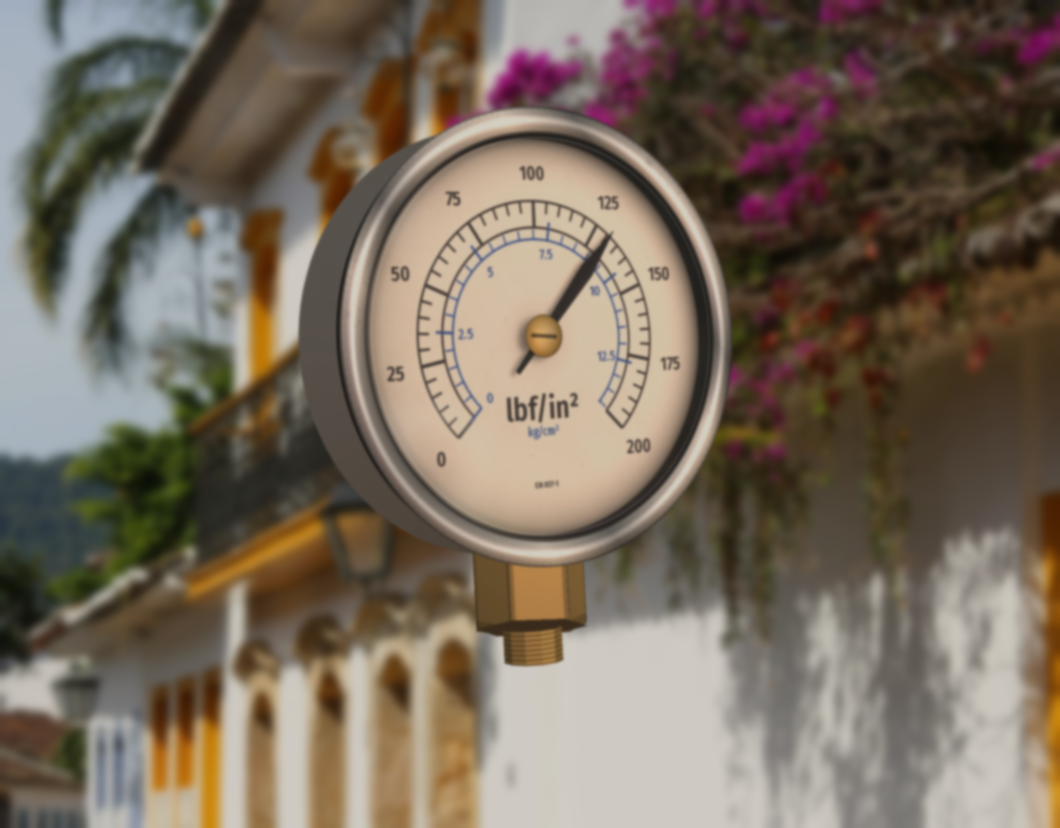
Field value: 130psi
